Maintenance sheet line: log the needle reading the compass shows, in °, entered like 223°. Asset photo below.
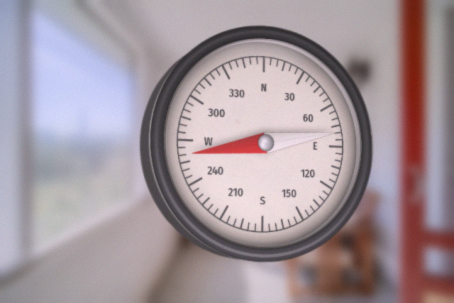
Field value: 260°
